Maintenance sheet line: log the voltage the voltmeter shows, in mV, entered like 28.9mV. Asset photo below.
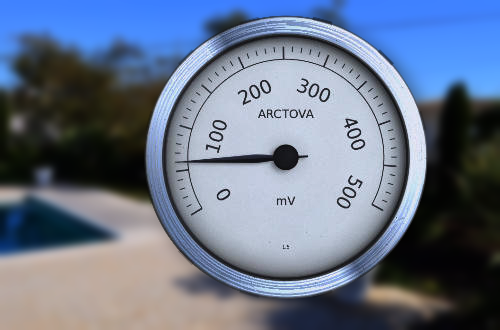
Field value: 60mV
